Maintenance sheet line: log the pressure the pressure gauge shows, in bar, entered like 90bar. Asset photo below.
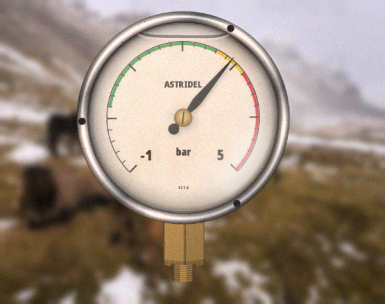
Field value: 2.9bar
